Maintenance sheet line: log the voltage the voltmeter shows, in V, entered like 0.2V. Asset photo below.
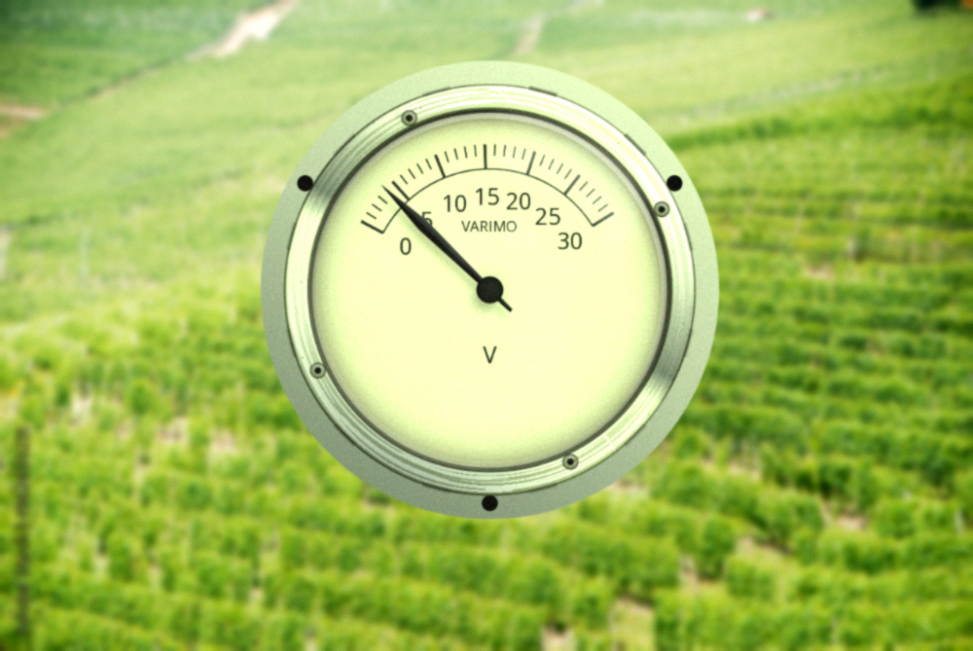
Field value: 4V
